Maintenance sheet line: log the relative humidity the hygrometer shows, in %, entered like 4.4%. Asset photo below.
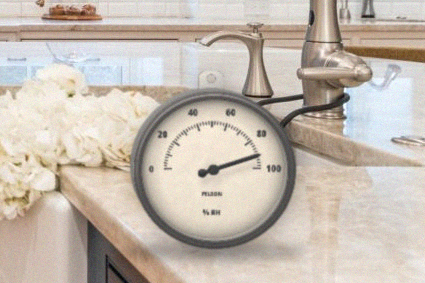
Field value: 90%
